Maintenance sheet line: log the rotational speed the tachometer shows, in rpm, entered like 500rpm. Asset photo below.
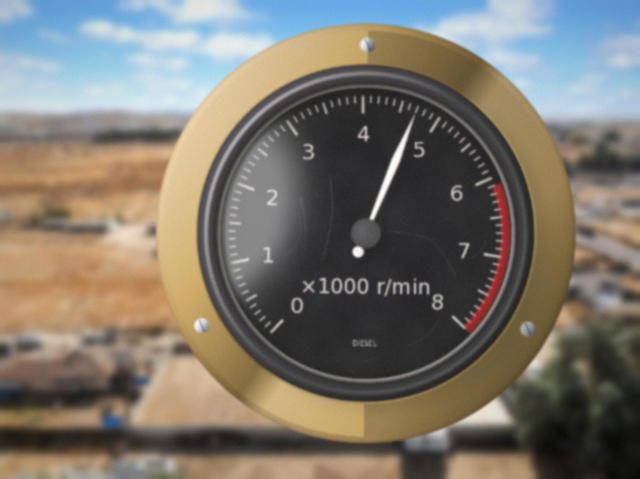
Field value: 4700rpm
